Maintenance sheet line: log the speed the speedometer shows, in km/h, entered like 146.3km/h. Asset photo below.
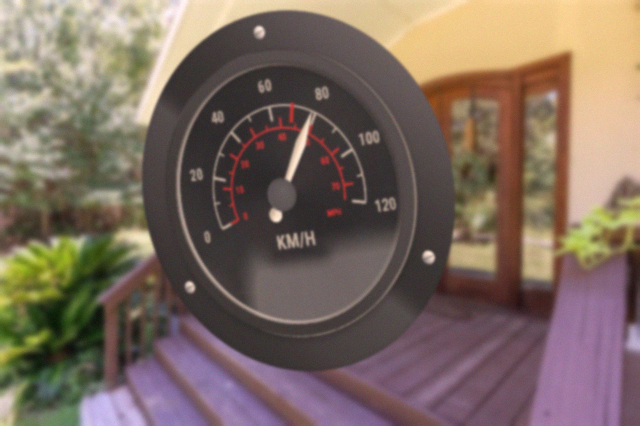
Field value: 80km/h
